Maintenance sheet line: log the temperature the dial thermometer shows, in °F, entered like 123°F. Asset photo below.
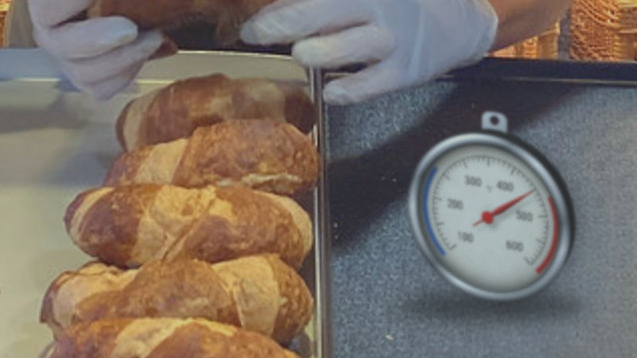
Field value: 450°F
